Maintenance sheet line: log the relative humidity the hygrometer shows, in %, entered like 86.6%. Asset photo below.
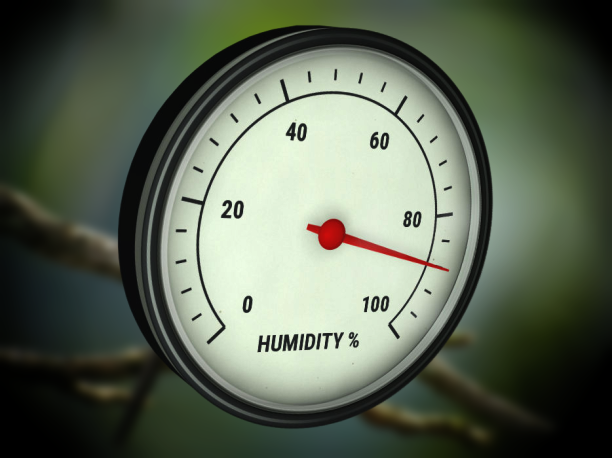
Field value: 88%
